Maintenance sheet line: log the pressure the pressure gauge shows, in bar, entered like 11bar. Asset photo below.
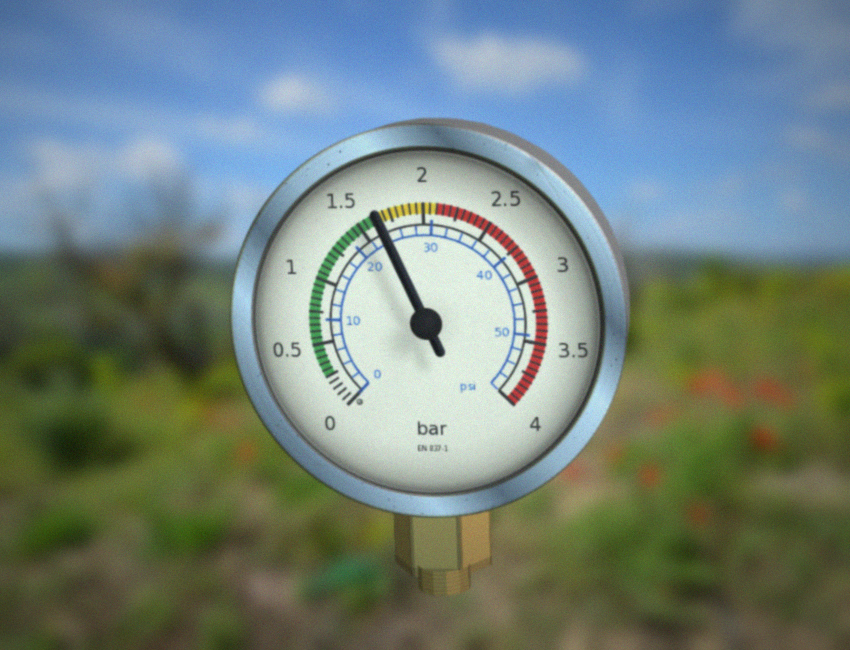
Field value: 1.65bar
